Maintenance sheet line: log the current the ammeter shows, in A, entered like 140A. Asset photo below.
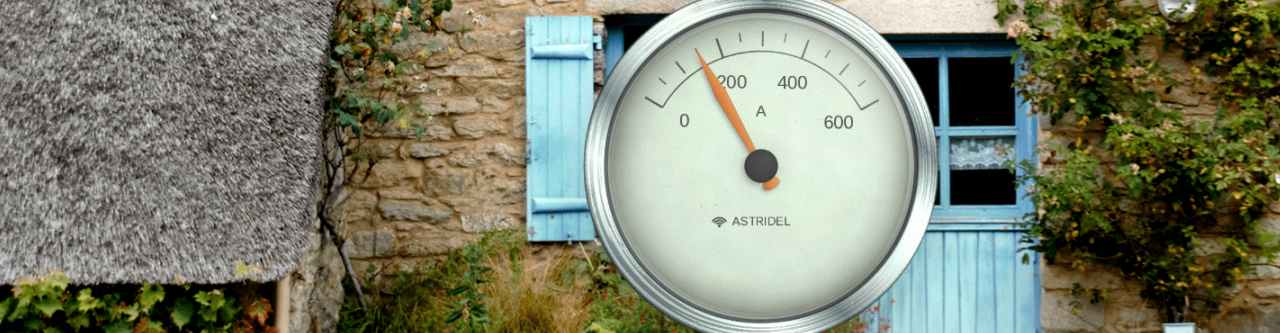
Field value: 150A
